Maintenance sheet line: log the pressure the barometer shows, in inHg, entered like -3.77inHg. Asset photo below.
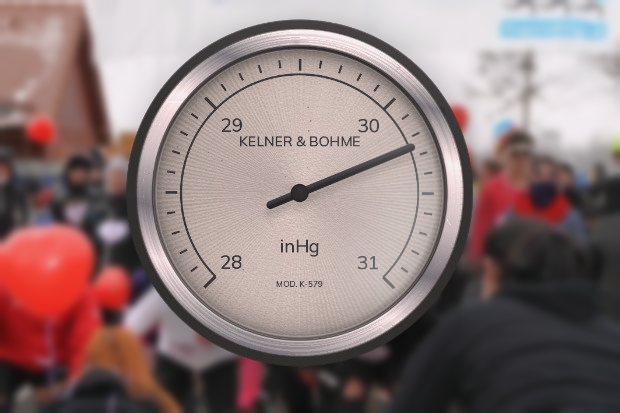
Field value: 30.25inHg
